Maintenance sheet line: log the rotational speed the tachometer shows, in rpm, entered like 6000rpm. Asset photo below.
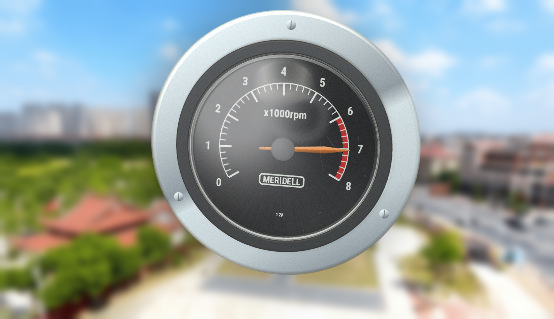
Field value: 7000rpm
